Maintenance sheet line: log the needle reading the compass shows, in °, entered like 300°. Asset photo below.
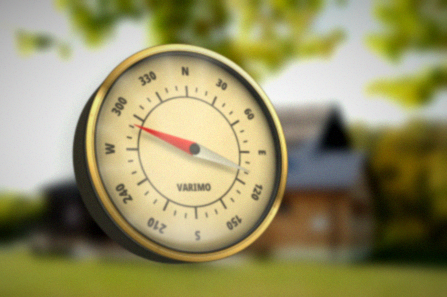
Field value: 290°
